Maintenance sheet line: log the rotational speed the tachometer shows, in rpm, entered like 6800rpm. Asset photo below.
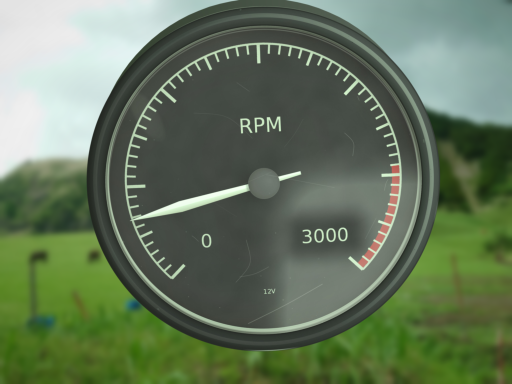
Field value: 350rpm
